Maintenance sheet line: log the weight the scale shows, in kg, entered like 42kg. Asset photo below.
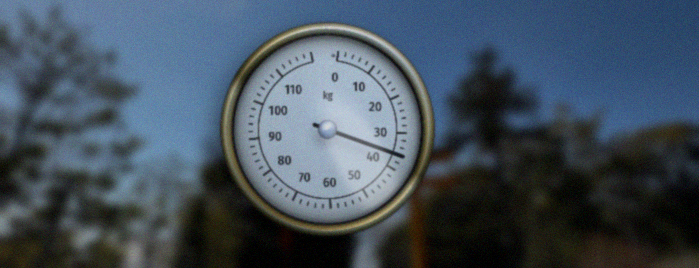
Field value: 36kg
